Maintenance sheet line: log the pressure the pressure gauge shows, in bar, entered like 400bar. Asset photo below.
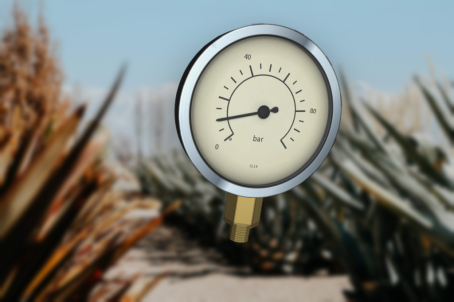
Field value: 10bar
